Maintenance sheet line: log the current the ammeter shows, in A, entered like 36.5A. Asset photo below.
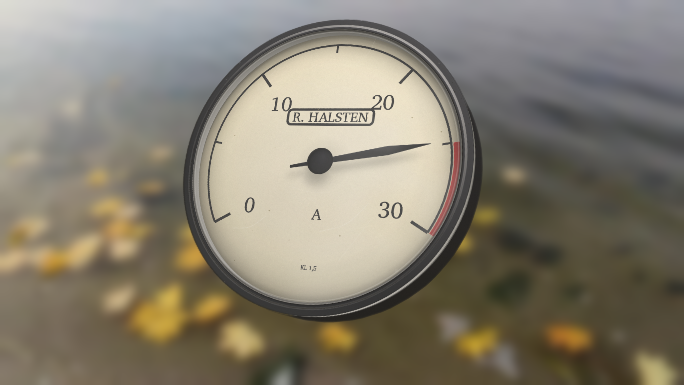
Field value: 25A
